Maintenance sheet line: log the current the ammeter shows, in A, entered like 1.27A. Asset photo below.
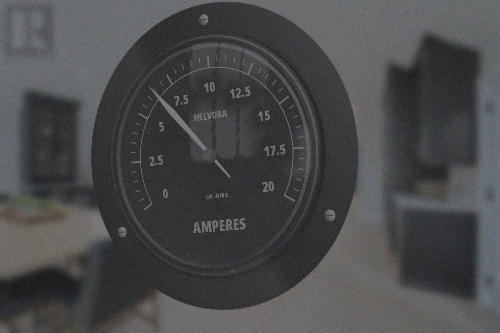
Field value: 6.5A
